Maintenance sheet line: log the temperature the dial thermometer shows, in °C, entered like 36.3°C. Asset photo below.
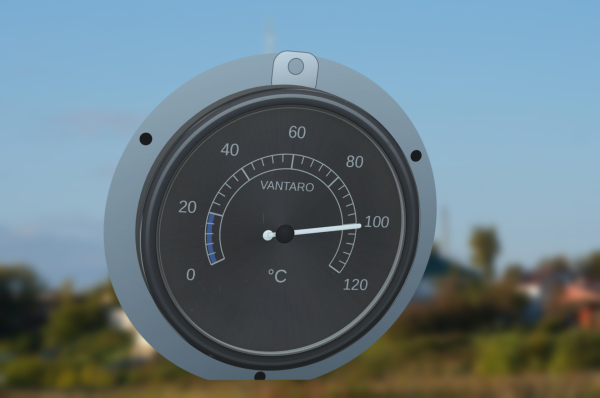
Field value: 100°C
